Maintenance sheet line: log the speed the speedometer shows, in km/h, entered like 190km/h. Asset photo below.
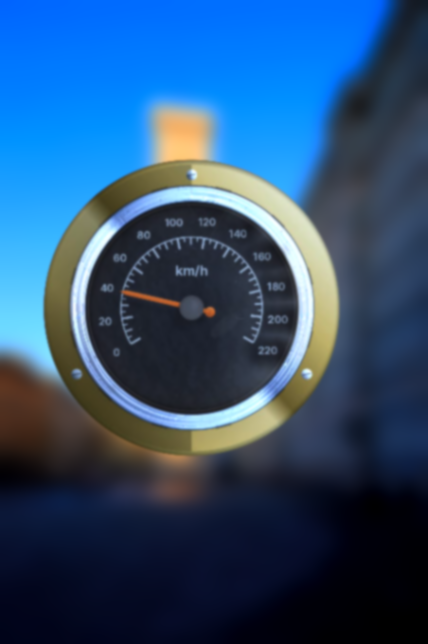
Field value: 40km/h
